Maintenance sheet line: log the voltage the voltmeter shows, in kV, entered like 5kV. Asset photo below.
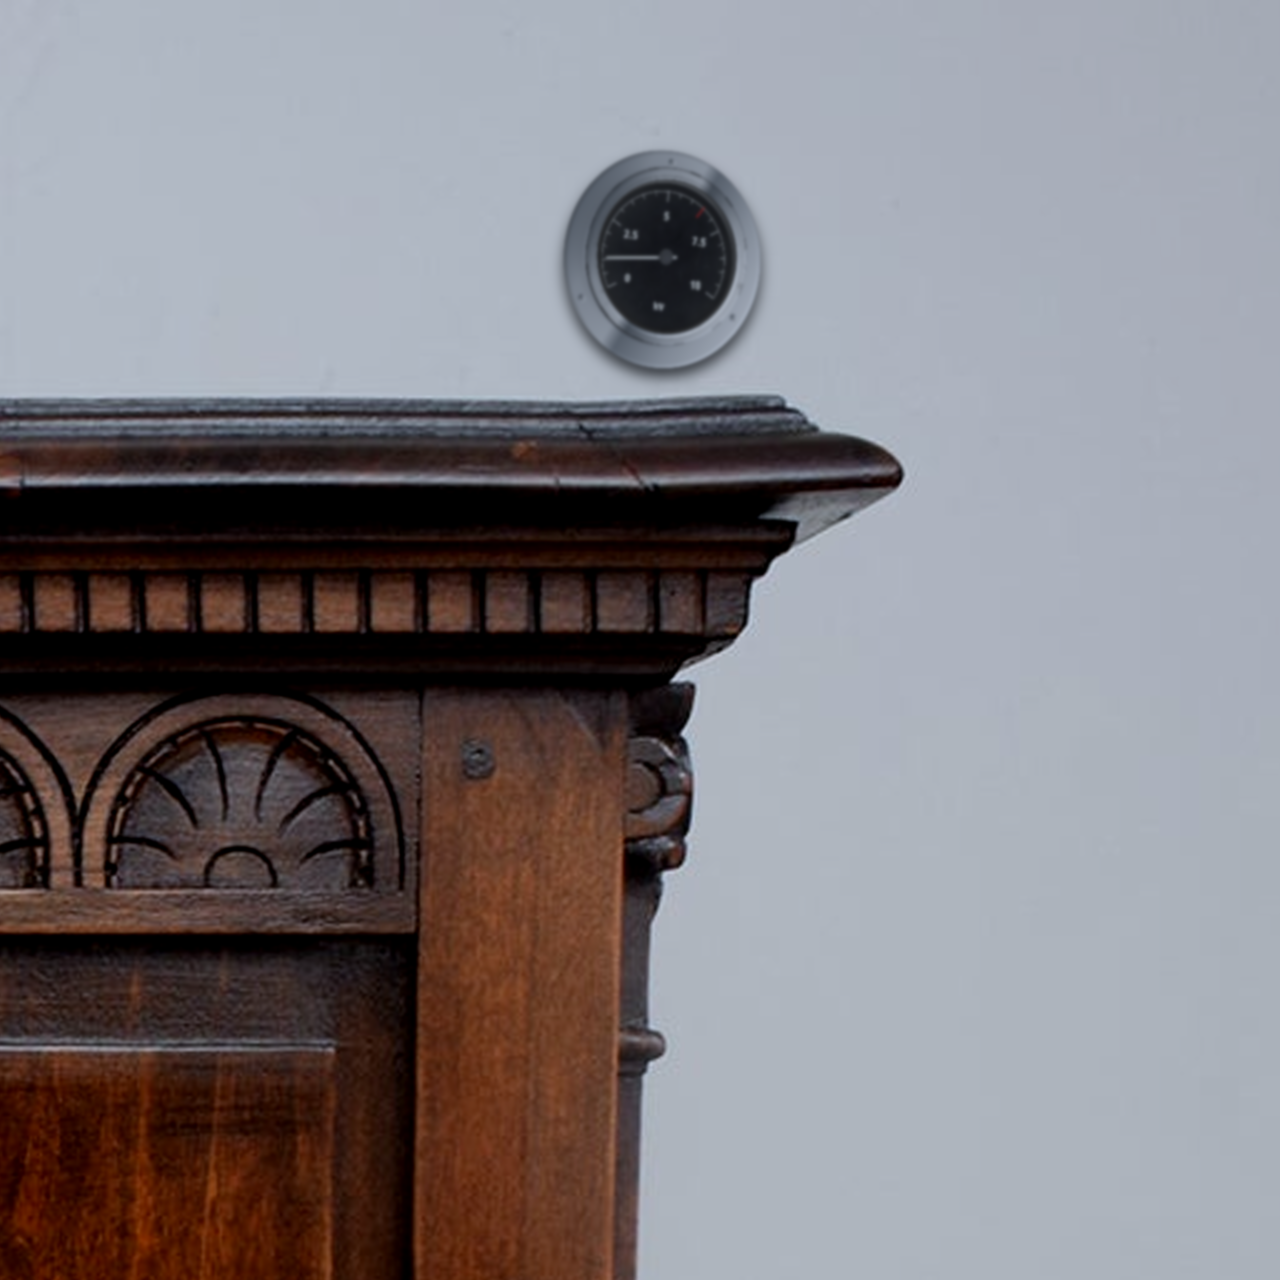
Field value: 1kV
